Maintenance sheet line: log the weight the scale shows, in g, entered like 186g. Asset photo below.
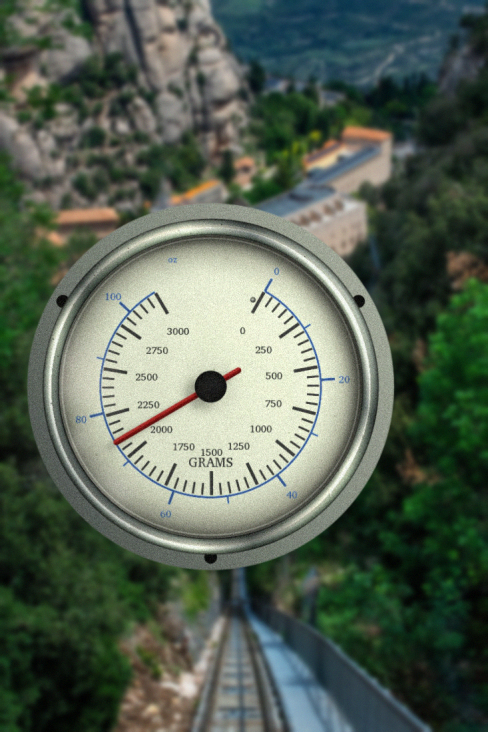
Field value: 2100g
